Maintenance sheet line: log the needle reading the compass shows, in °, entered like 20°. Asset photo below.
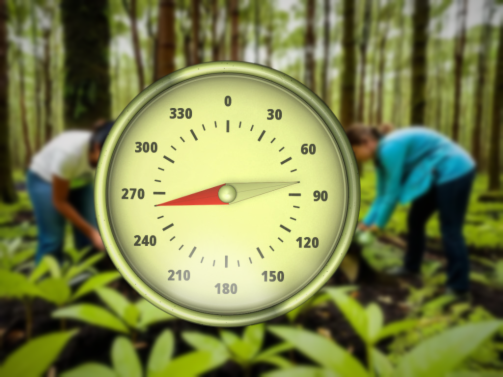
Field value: 260°
